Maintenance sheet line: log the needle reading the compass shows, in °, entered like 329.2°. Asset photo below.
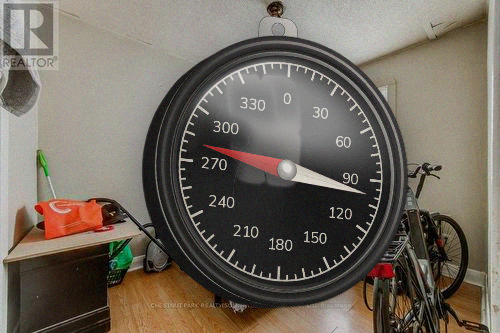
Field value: 280°
